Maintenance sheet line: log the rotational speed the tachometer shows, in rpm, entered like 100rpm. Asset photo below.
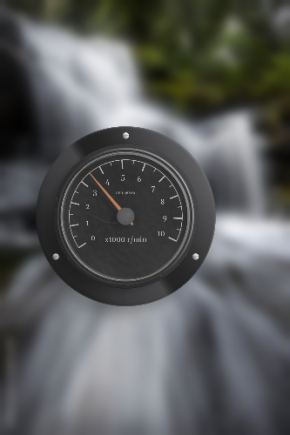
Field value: 3500rpm
